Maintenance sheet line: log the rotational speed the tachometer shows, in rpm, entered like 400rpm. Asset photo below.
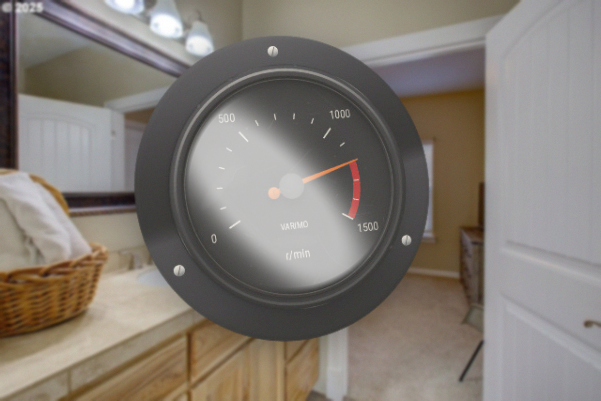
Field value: 1200rpm
